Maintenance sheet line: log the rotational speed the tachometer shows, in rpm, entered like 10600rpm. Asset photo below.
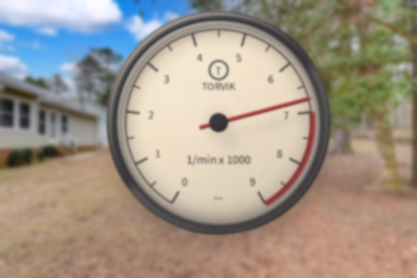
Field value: 6750rpm
